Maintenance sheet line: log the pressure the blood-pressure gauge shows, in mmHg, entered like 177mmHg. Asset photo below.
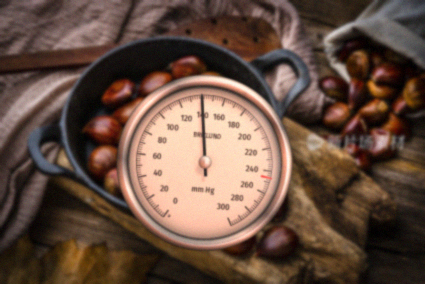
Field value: 140mmHg
